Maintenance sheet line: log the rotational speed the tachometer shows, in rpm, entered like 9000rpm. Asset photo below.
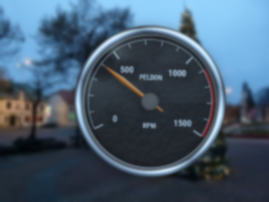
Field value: 400rpm
